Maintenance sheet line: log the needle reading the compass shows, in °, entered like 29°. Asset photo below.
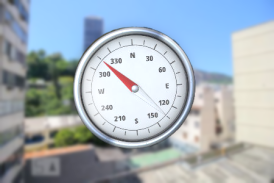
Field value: 315°
